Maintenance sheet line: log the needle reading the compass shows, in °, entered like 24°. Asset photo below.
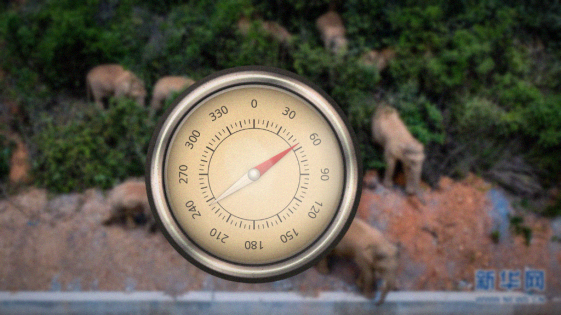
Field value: 55°
